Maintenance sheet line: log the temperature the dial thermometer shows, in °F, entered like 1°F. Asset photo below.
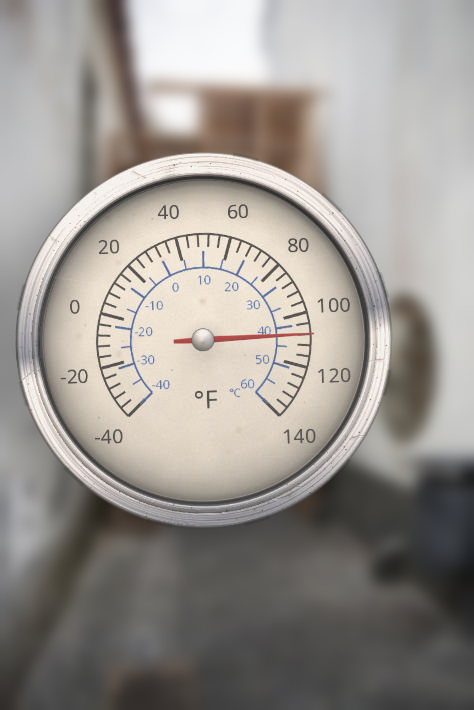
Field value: 108°F
